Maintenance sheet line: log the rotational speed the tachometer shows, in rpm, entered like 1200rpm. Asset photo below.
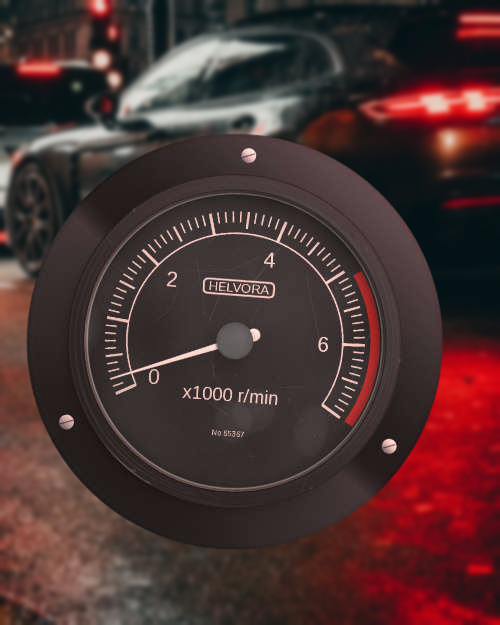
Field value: 200rpm
